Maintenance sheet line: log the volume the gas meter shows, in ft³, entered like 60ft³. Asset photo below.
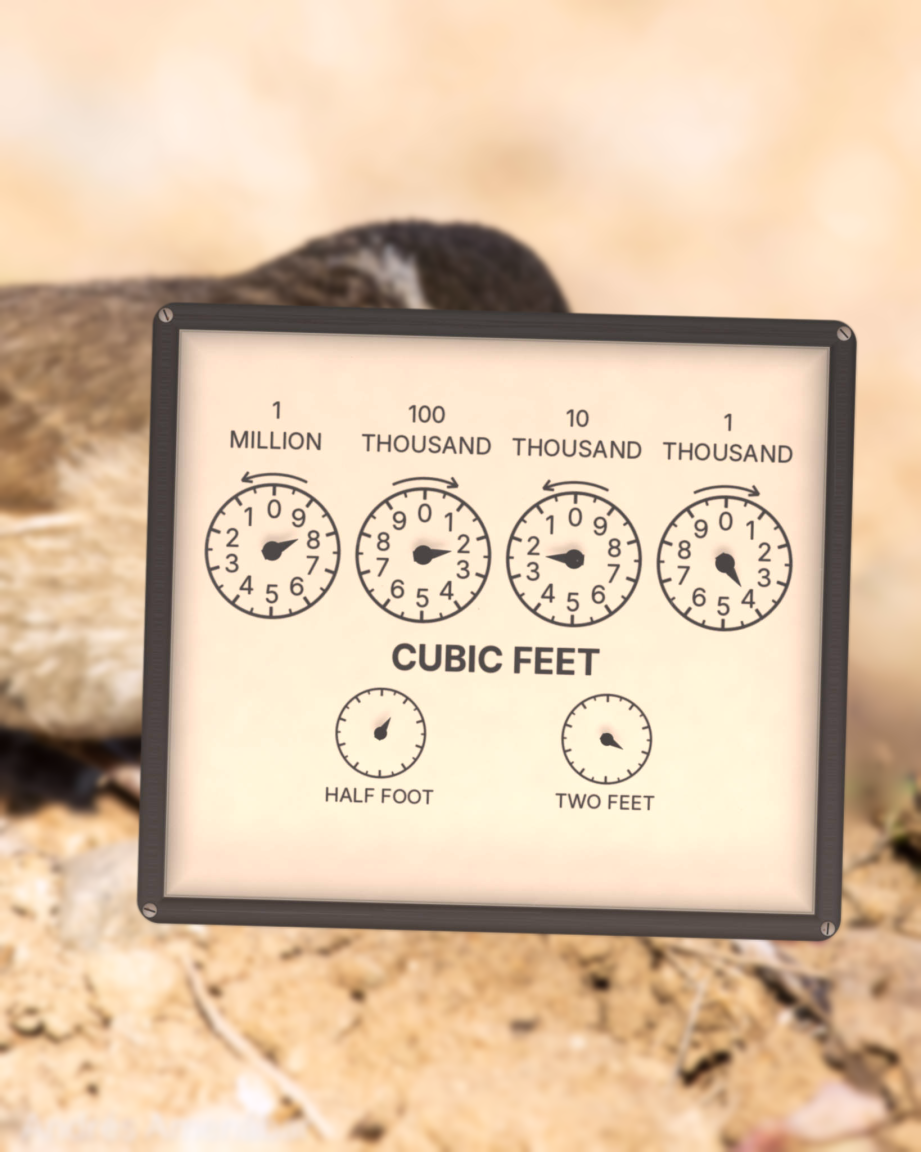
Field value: 822400ft³
